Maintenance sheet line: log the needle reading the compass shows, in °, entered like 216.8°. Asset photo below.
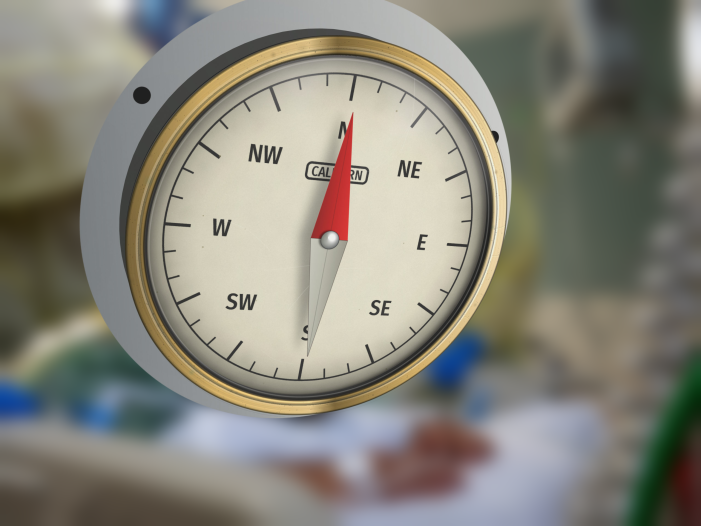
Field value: 0°
